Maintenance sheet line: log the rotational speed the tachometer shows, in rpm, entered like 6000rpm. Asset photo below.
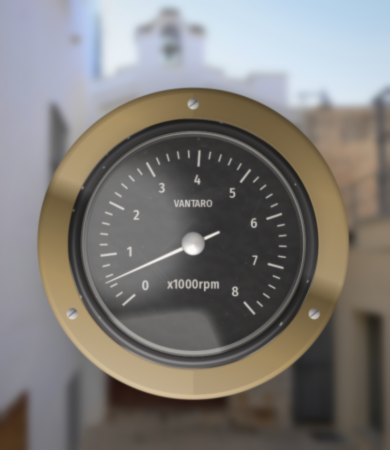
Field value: 500rpm
